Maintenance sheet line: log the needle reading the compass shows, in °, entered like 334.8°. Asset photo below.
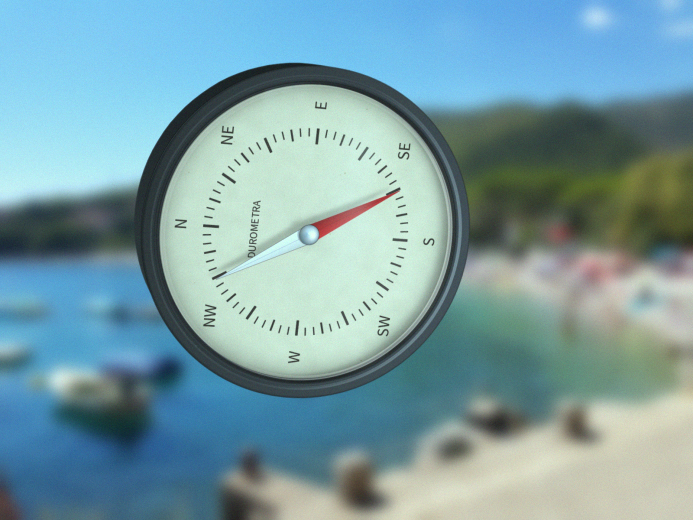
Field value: 150°
